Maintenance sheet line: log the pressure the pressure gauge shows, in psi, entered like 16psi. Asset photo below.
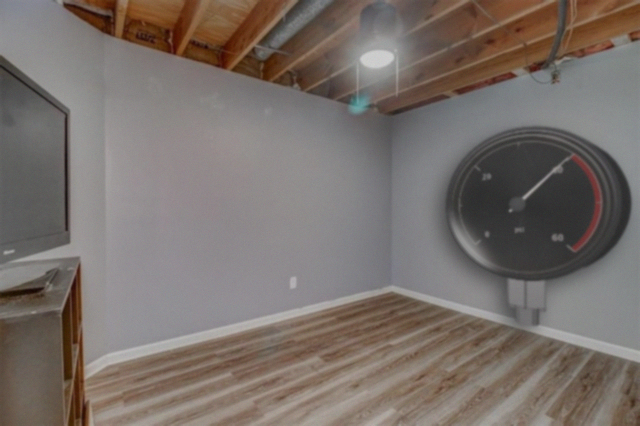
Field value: 40psi
